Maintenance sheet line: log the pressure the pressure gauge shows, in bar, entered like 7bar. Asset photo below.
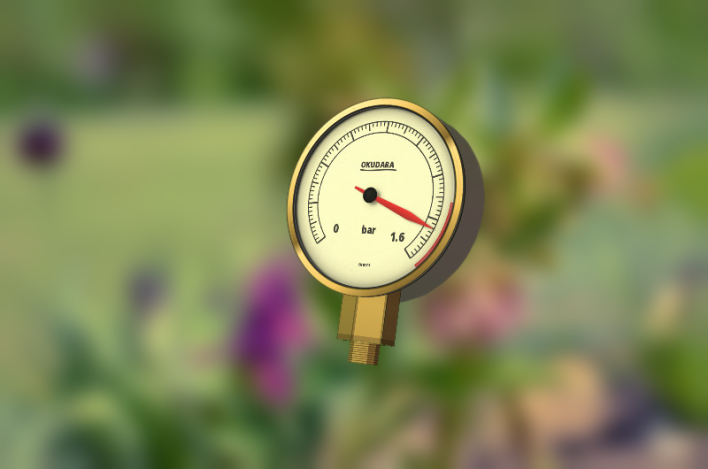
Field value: 1.44bar
